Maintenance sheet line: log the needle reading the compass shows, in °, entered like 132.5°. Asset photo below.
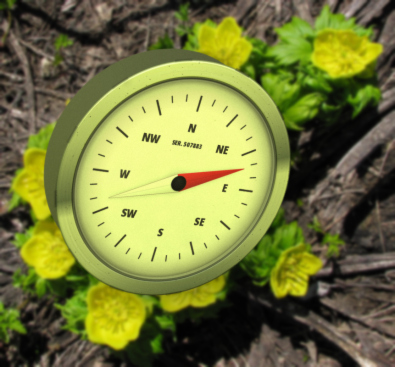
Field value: 70°
